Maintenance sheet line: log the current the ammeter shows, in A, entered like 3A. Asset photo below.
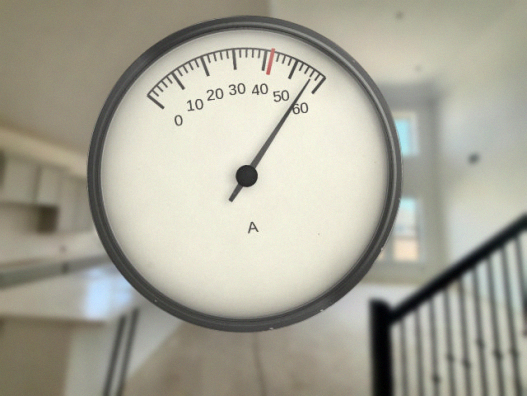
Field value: 56A
